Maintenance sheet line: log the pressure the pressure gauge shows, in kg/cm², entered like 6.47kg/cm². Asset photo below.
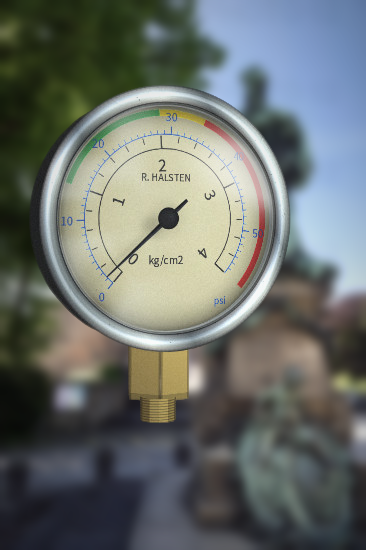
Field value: 0.1kg/cm²
